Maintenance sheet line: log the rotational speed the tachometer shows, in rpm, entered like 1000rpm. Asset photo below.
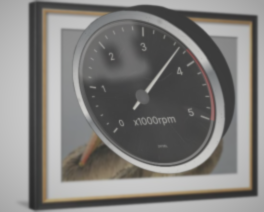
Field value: 3700rpm
